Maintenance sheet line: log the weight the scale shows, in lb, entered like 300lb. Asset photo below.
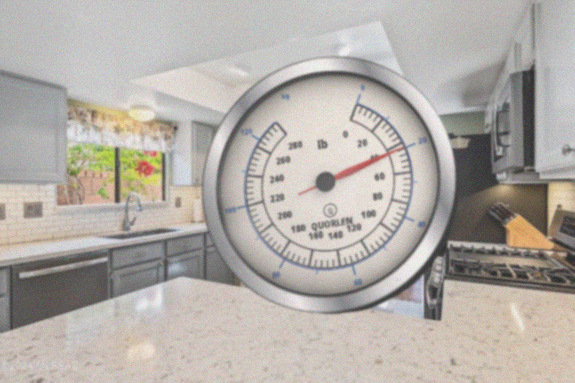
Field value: 44lb
